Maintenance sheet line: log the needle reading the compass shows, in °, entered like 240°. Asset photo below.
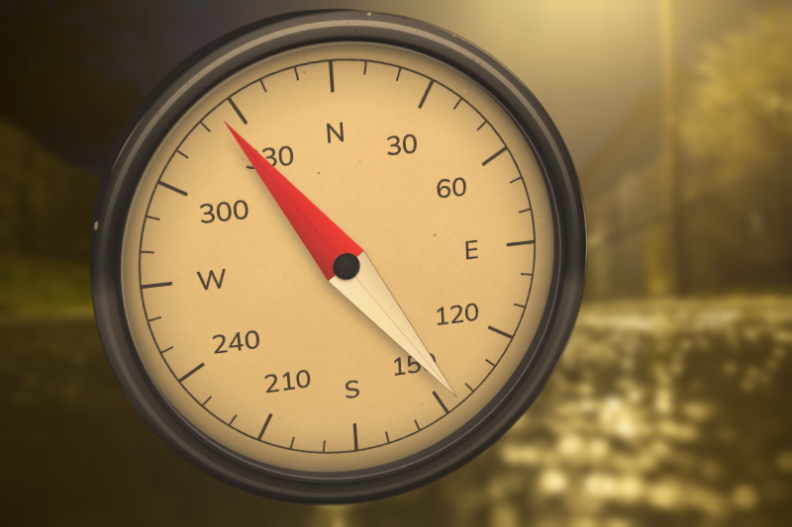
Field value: 325°
